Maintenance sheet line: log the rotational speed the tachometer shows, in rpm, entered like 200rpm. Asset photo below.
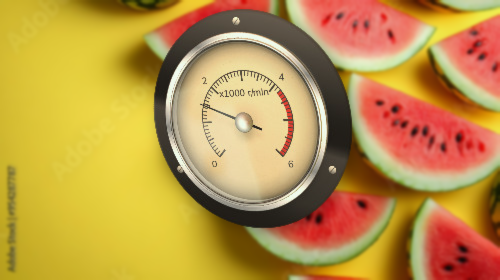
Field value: 1500rpm
